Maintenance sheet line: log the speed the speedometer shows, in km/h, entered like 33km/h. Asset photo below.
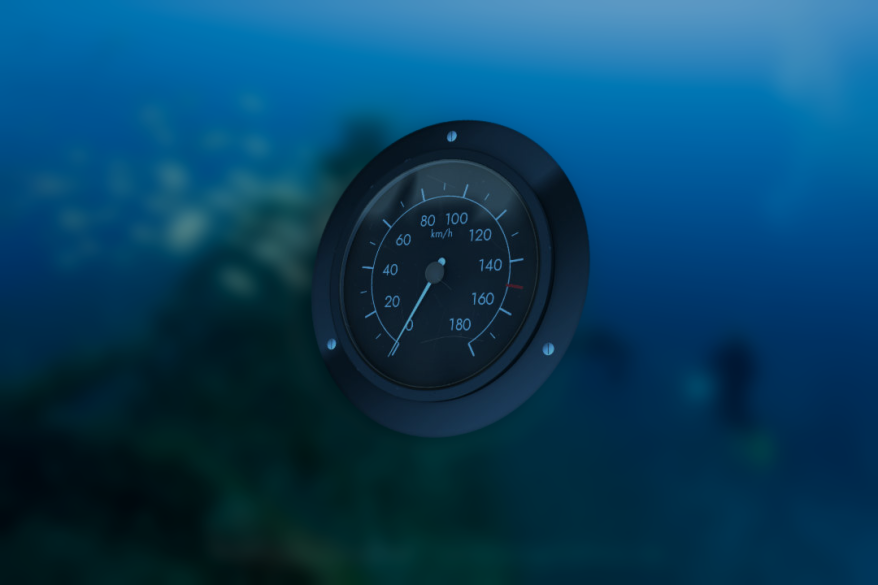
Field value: 0km/h
